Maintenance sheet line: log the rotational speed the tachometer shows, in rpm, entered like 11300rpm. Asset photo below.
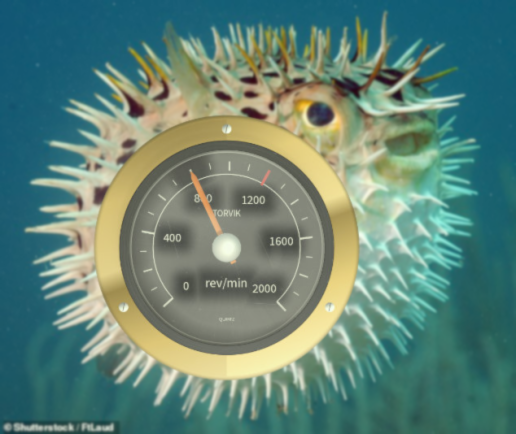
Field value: 800rpm
